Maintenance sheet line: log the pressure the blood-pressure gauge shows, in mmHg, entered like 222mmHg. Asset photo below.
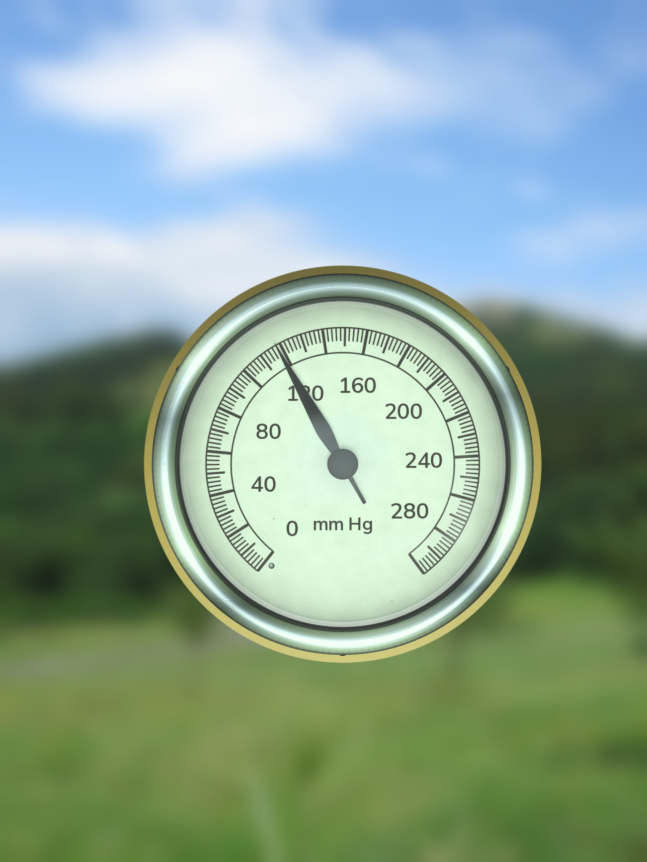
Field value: 118mmHg
